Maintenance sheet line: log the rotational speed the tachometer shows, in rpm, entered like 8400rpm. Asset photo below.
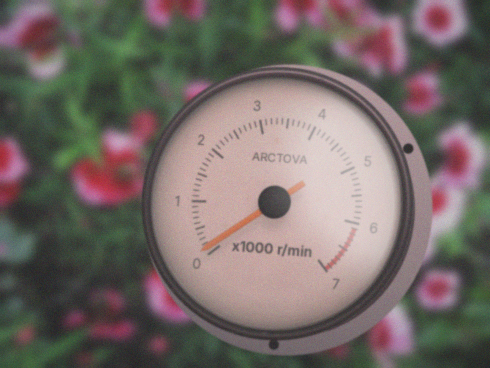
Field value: 100rpm
